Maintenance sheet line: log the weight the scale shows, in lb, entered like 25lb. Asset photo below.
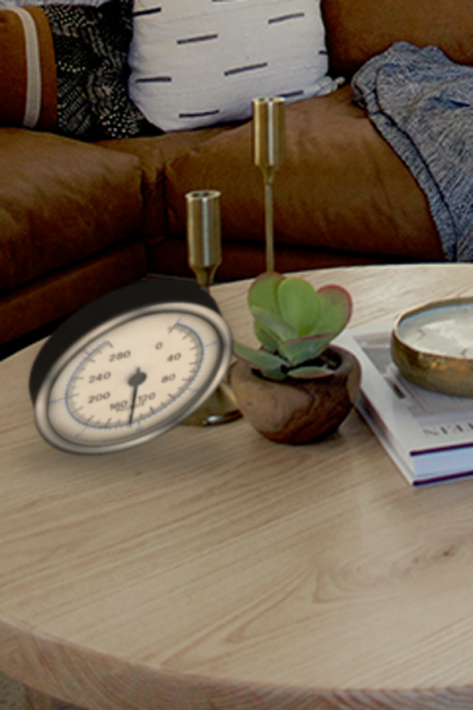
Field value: 140lb
